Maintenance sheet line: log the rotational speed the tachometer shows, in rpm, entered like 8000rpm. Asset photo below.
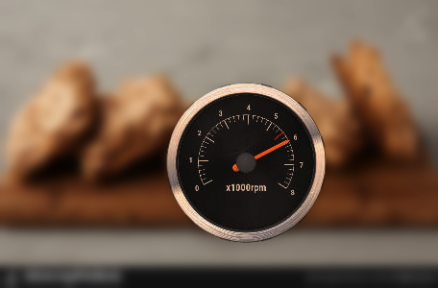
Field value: 6000rpm
